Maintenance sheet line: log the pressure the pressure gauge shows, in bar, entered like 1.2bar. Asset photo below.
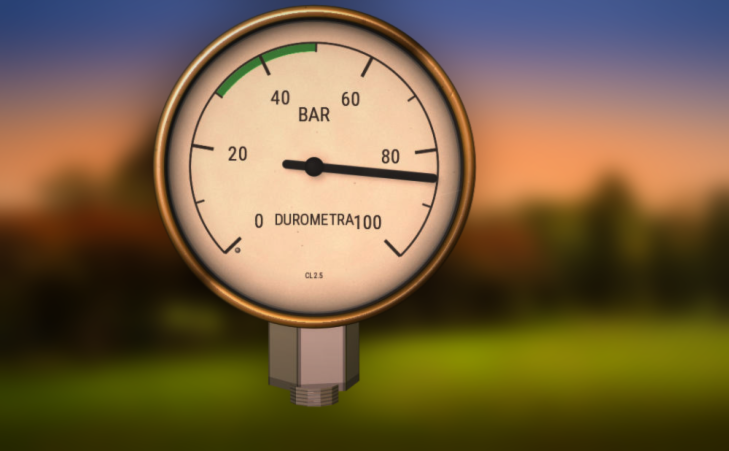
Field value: 85bar
